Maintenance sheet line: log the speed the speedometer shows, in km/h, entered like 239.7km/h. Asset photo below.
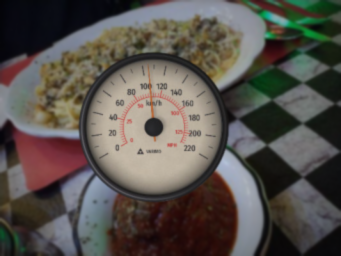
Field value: 105km/h
